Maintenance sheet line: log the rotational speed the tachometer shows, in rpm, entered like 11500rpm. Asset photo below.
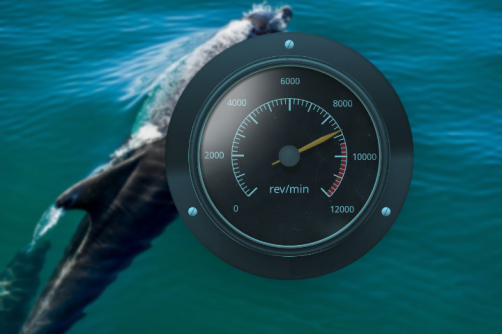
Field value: 8800rpm
